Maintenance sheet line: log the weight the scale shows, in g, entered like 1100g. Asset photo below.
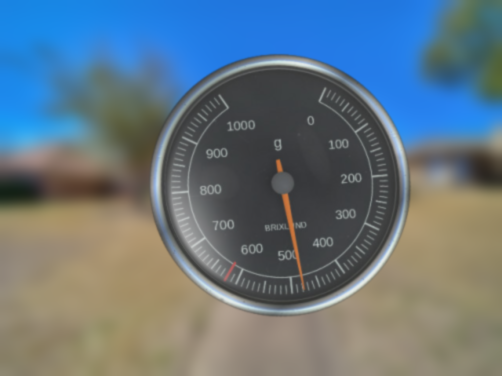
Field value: 480g
